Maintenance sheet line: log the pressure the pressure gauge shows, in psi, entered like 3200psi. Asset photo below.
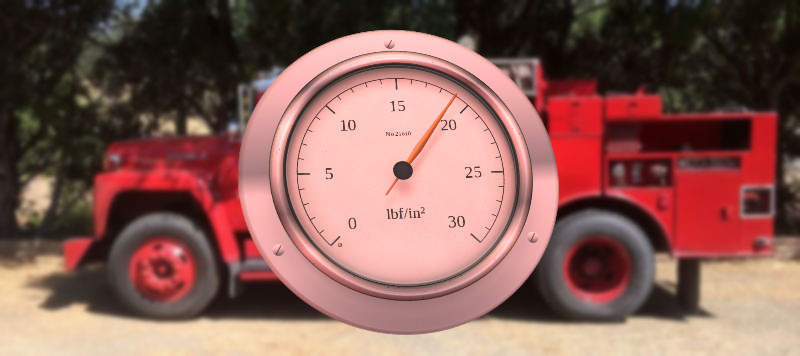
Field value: 19psi
